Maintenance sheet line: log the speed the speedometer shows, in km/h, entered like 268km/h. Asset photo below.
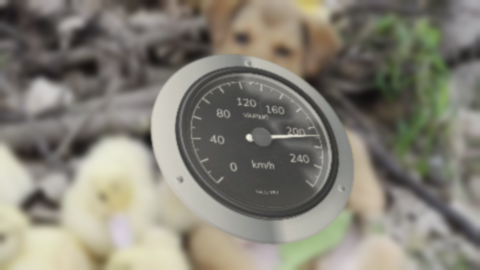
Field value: 210km/h
